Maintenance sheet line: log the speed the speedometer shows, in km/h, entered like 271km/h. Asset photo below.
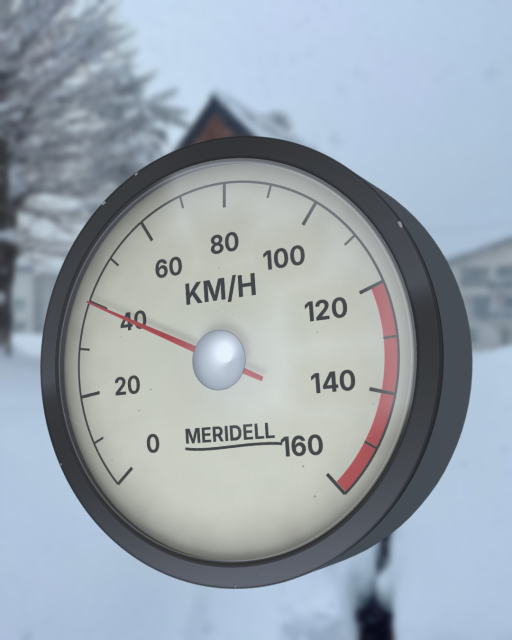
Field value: 40km/h
